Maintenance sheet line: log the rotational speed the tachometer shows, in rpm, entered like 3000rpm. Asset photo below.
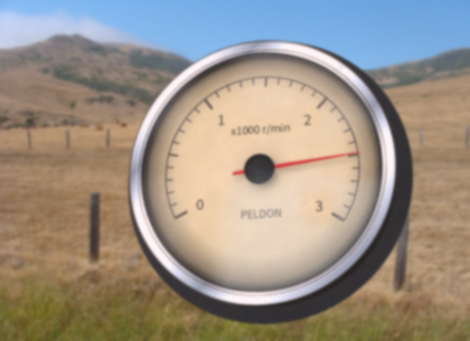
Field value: 2500rpm
